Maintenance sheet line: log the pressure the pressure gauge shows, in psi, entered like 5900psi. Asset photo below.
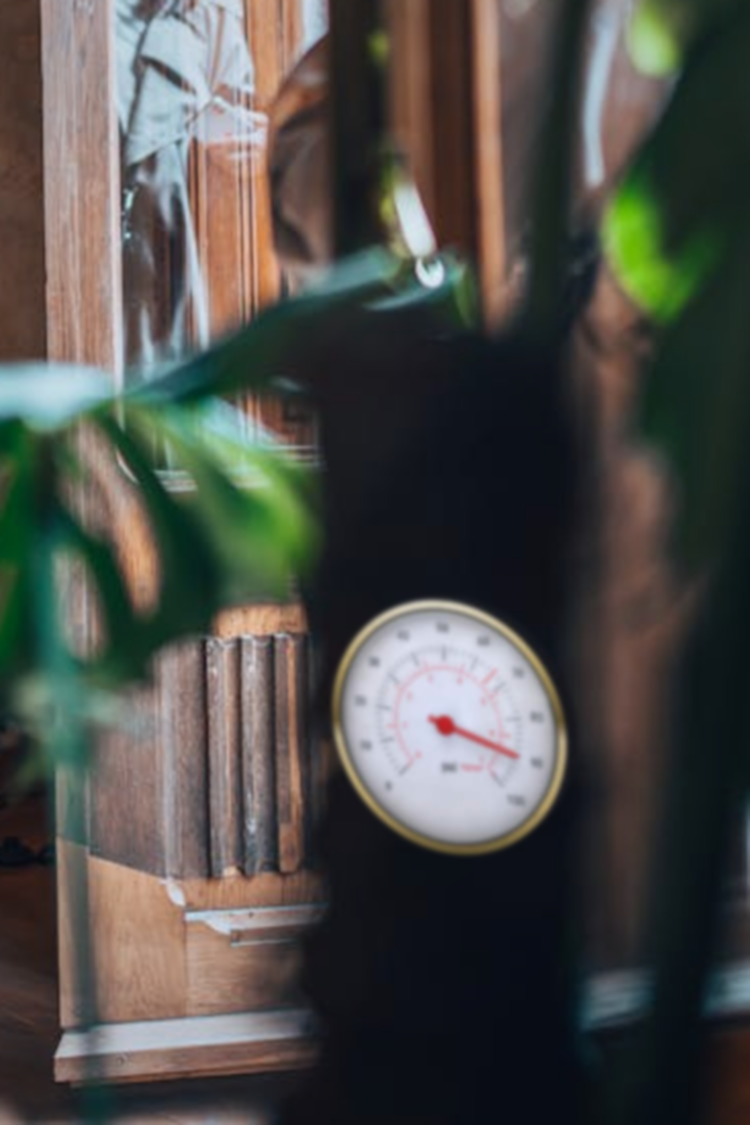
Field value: 90psi
